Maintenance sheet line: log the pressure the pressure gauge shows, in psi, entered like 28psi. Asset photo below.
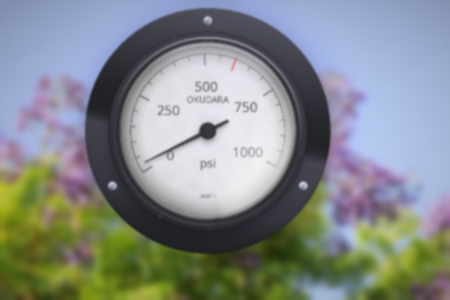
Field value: 25psi
